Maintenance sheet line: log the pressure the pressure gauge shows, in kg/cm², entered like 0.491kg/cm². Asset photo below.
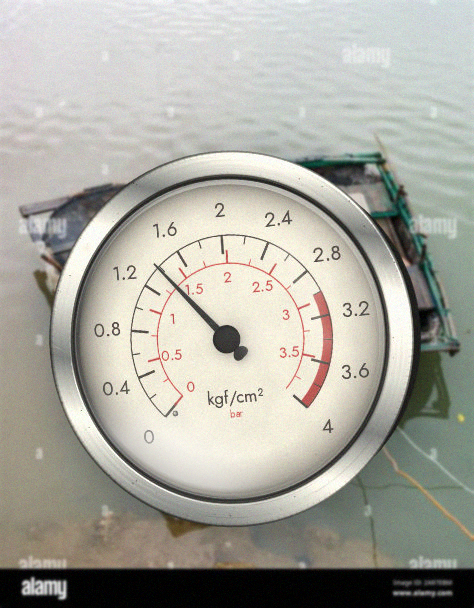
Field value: 1.4kg/cm²
